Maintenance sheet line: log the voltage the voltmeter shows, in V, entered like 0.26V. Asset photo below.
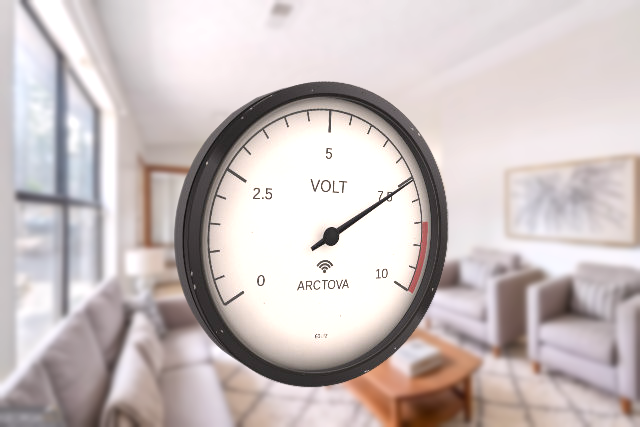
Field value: 7.5V
